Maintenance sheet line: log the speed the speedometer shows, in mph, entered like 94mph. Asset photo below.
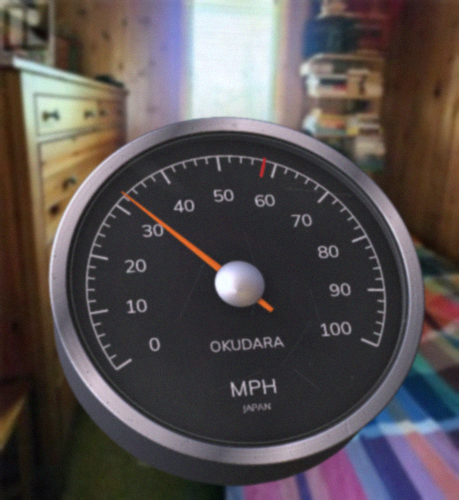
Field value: 32mph
